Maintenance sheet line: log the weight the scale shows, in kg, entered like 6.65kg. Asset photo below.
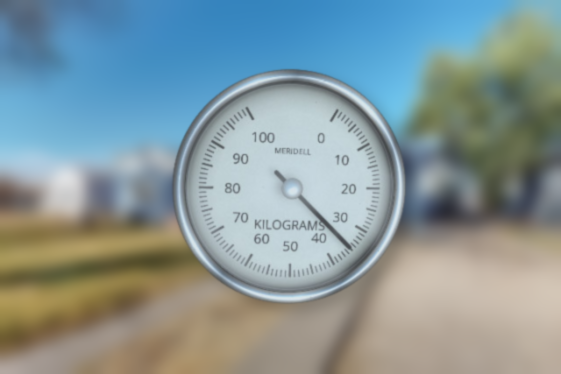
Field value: 35kg
